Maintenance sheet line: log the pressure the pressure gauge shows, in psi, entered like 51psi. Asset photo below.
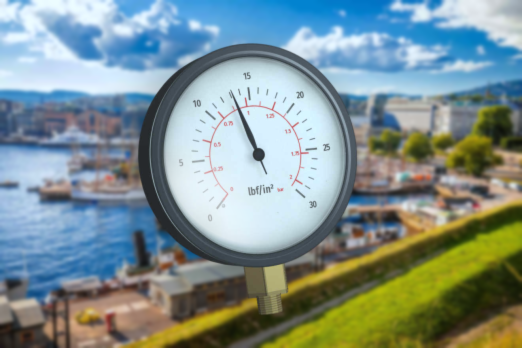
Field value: 13psi
